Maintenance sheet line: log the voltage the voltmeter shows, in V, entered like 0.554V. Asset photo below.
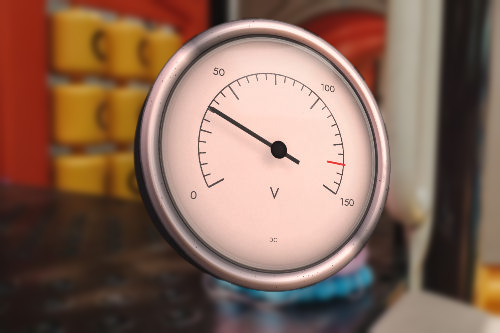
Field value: 35V
